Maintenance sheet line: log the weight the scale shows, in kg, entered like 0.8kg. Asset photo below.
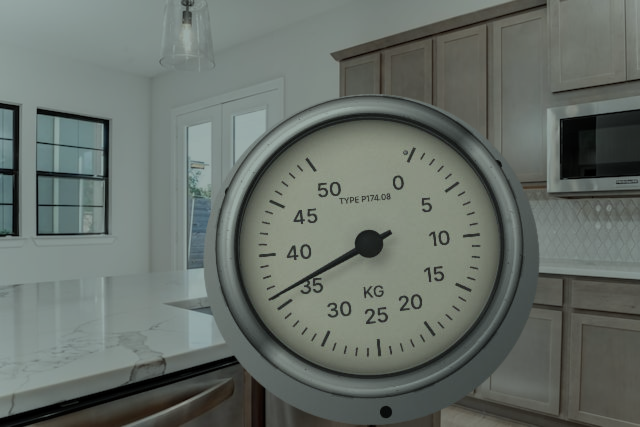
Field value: 36kg
